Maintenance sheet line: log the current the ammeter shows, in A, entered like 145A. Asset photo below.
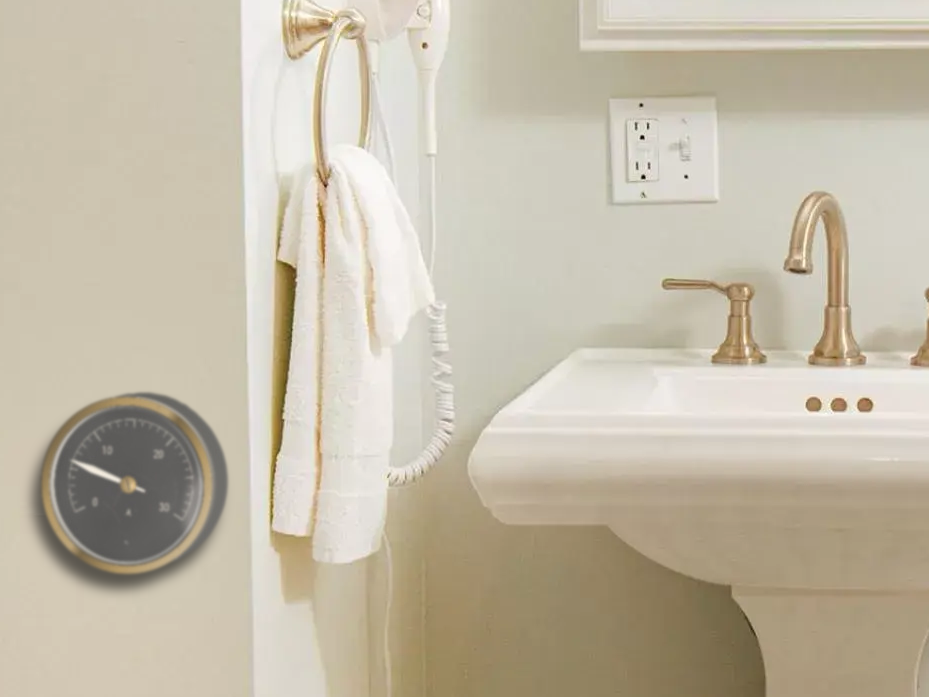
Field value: 6A
